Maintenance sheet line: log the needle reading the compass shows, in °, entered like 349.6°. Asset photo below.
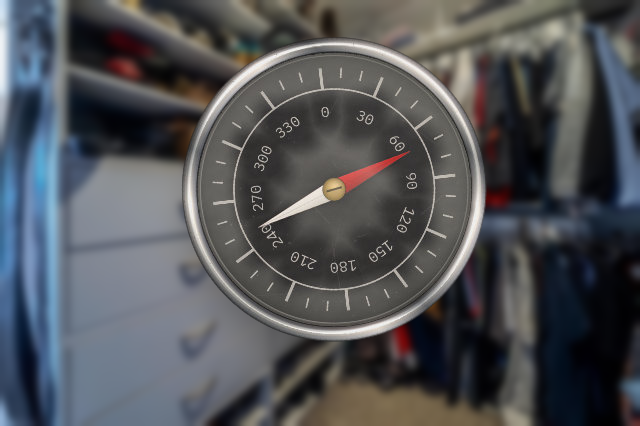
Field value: 70°
